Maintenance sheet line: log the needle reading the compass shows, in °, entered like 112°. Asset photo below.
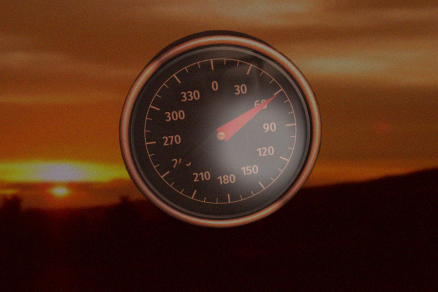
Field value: 60°
